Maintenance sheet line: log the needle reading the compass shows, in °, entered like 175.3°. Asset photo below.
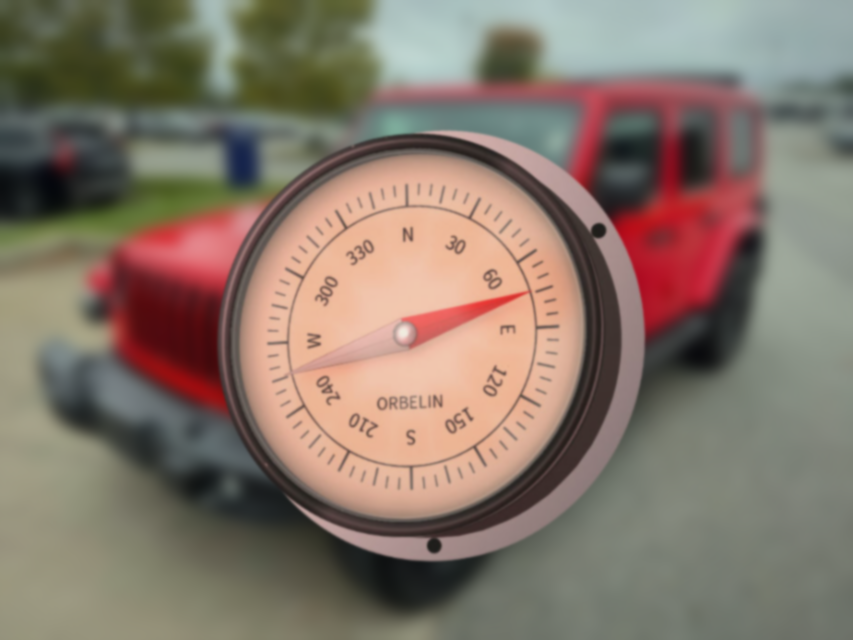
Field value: 75°
